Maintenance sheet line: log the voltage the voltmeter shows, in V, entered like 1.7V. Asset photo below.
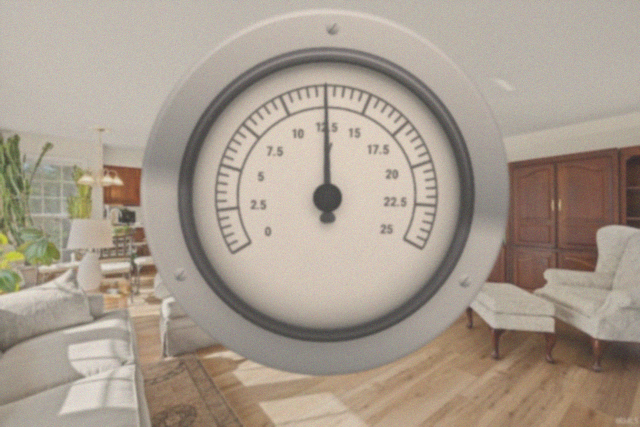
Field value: 12.5V
